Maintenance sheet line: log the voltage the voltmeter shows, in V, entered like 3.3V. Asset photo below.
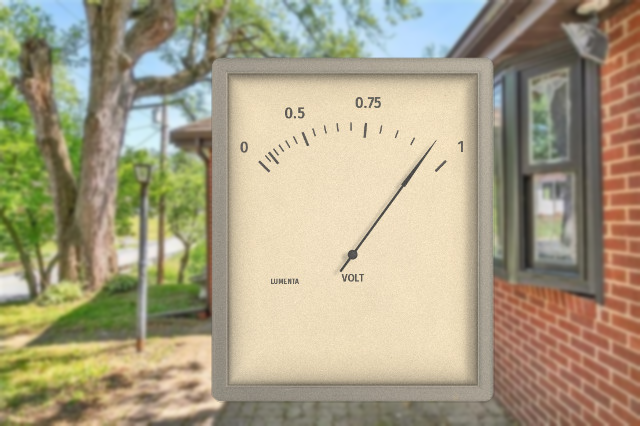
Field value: 0.95V
